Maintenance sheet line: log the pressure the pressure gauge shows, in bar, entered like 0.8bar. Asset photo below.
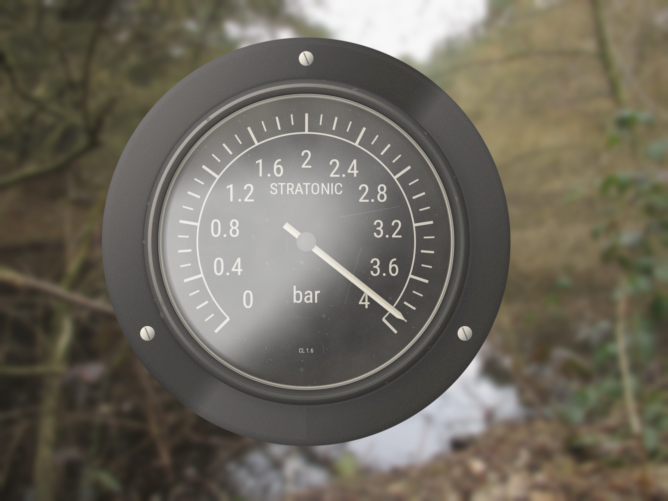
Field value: 3.9bar
